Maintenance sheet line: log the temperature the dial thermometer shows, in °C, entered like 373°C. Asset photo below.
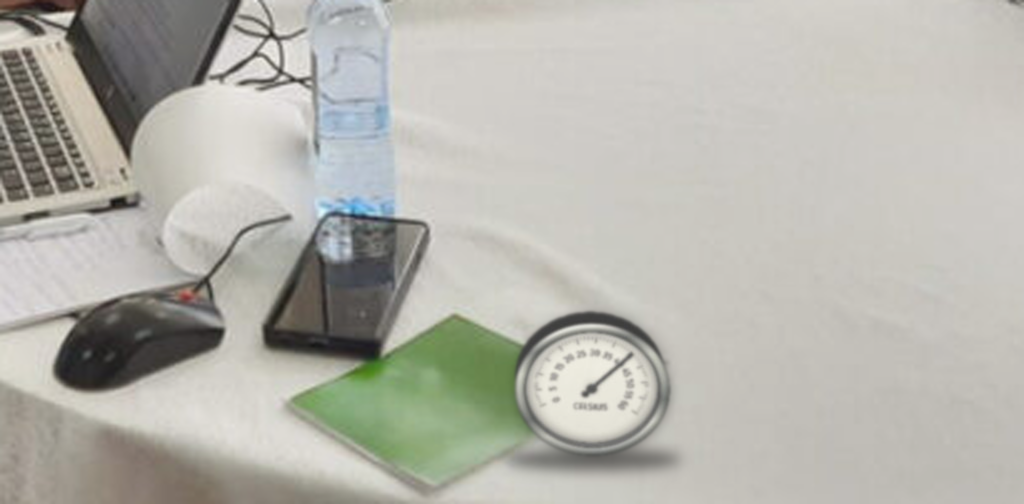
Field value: 40°C
